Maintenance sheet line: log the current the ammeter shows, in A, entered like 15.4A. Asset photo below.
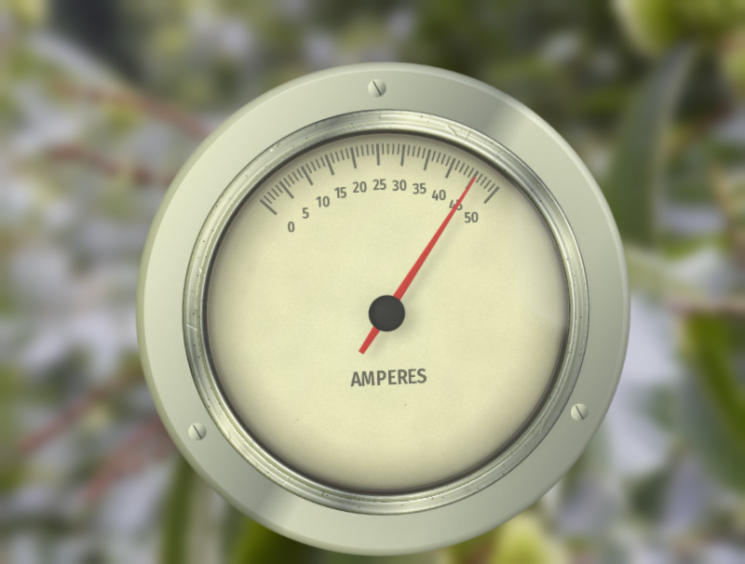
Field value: 45A
